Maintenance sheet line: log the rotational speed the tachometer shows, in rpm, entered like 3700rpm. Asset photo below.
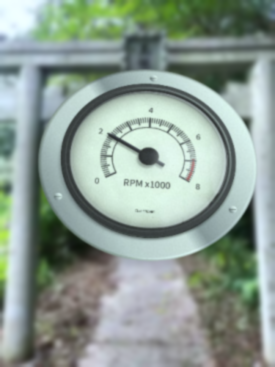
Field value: 2000rpm
